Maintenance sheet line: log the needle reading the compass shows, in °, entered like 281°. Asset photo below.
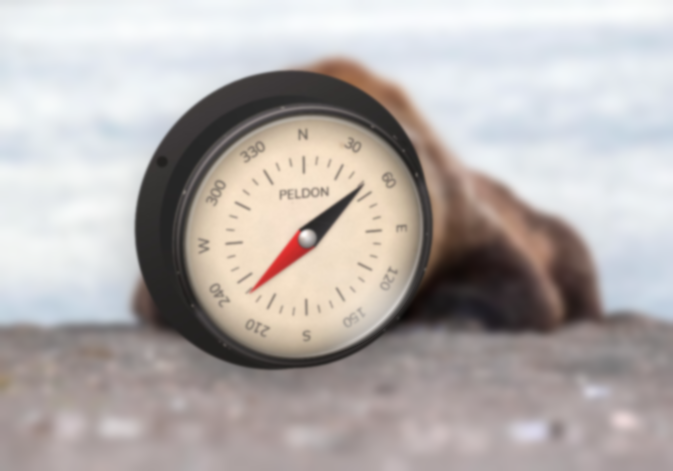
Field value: 230°
